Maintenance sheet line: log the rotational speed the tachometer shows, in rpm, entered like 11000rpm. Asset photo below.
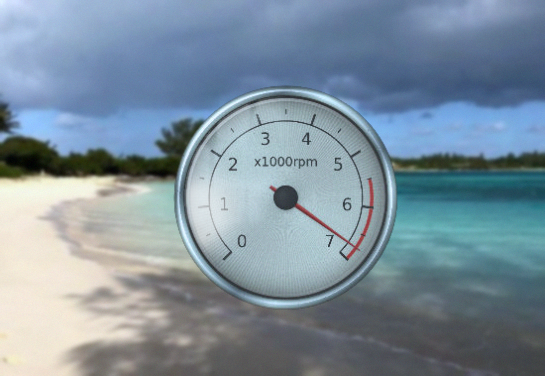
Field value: 6750rpm
